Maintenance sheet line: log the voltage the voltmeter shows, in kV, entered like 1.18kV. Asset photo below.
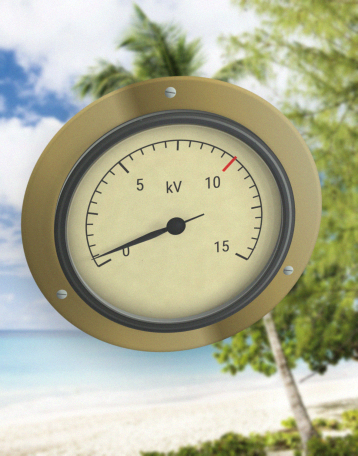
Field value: 0.5kV
